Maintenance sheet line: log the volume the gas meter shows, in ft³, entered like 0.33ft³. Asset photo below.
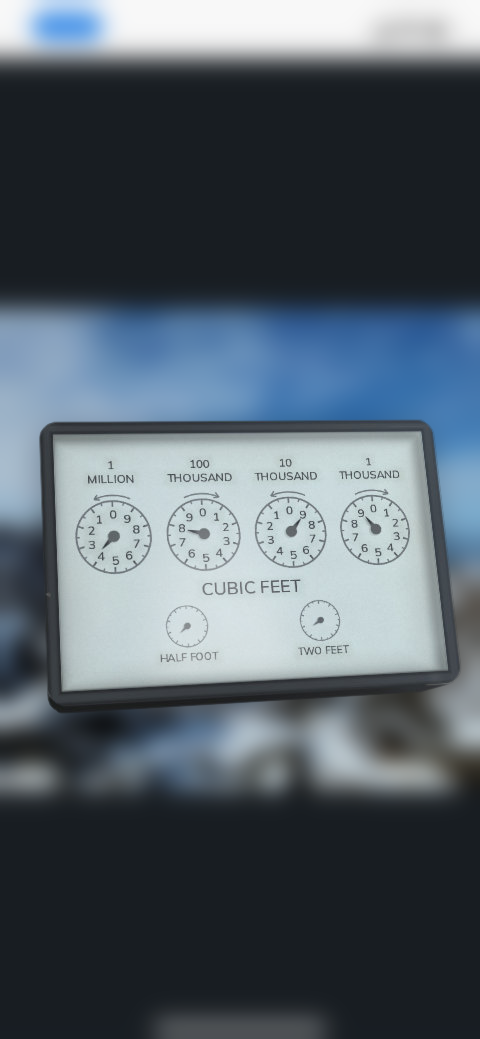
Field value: 378900ft³
